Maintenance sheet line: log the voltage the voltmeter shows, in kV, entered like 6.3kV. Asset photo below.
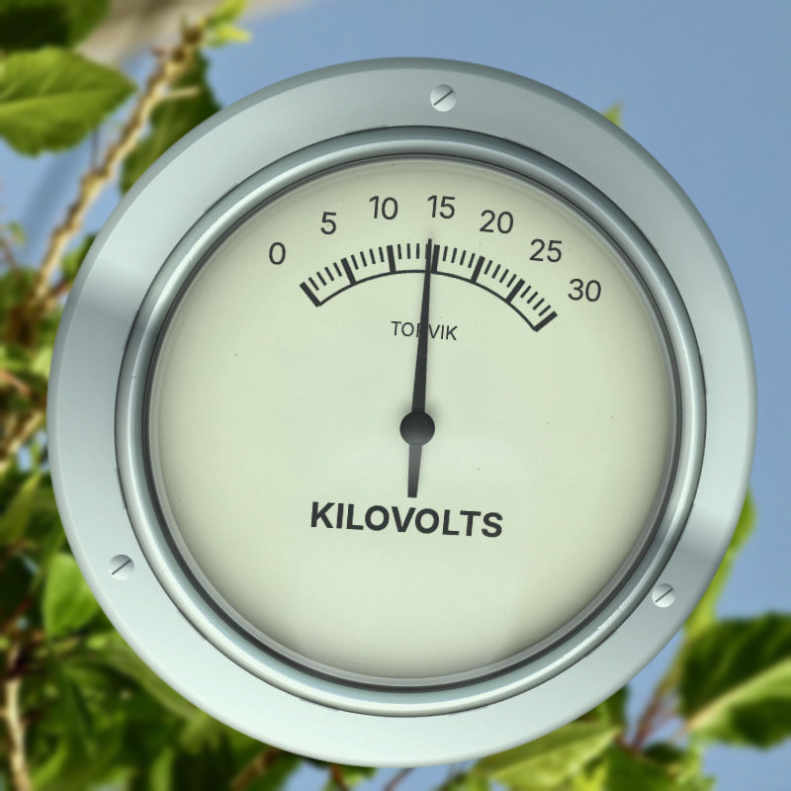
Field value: 14kV
